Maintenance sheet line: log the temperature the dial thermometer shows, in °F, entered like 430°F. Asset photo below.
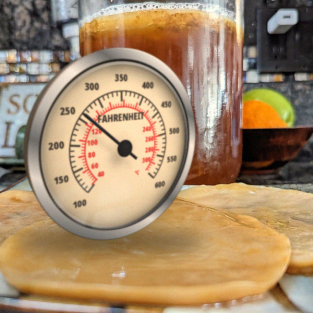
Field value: 260°F
